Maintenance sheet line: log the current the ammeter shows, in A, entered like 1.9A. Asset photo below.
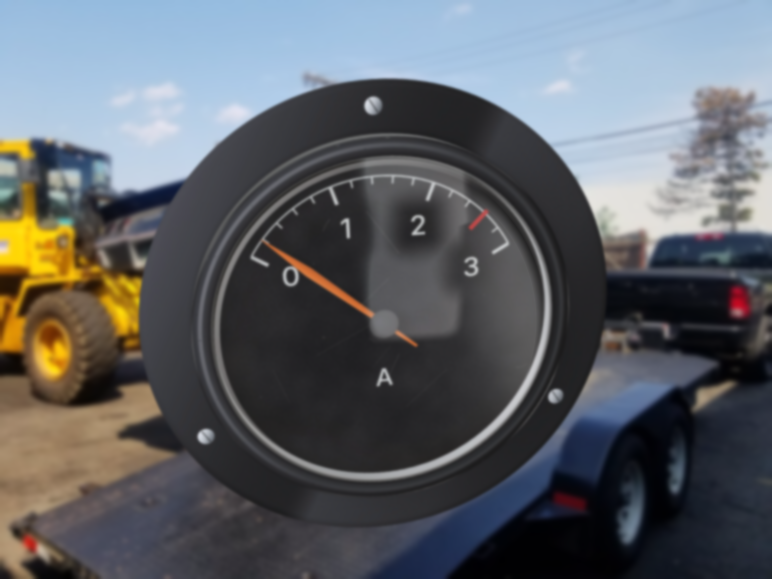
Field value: 0.2A
